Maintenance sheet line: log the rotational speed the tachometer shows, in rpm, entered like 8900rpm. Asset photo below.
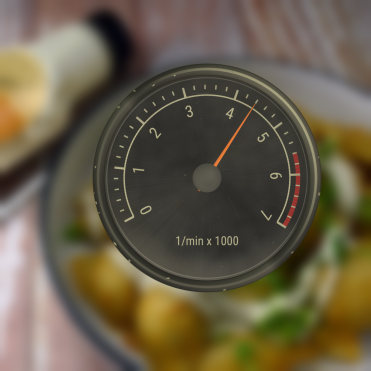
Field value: 4400rpm
